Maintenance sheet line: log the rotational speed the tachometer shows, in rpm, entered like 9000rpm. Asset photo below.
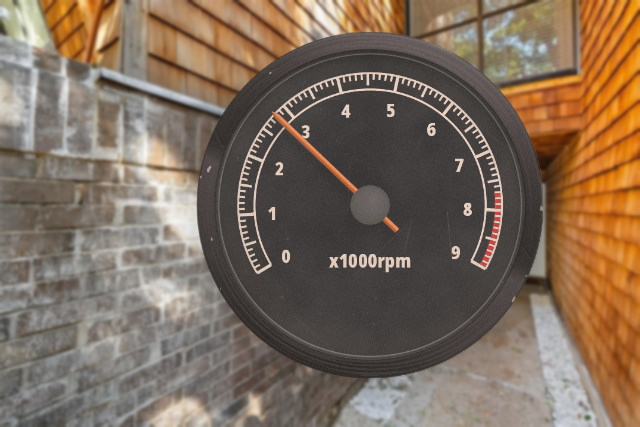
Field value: 2800rpm
